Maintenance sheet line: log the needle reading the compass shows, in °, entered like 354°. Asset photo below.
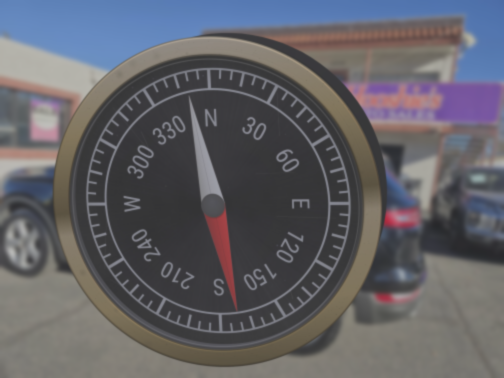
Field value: 170°
